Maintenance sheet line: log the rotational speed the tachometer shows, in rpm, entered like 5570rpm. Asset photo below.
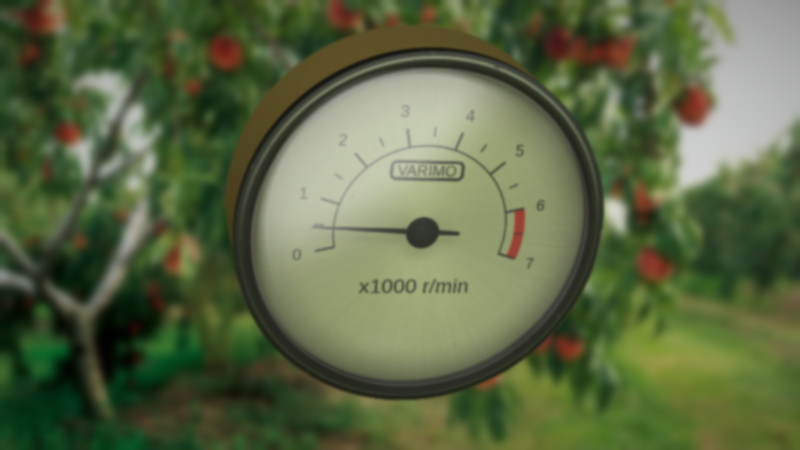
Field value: 500rpm
